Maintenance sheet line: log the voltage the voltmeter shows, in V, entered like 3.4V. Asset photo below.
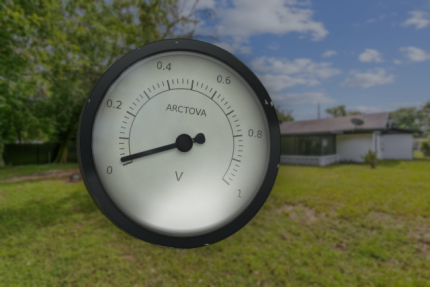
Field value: 0.02V
